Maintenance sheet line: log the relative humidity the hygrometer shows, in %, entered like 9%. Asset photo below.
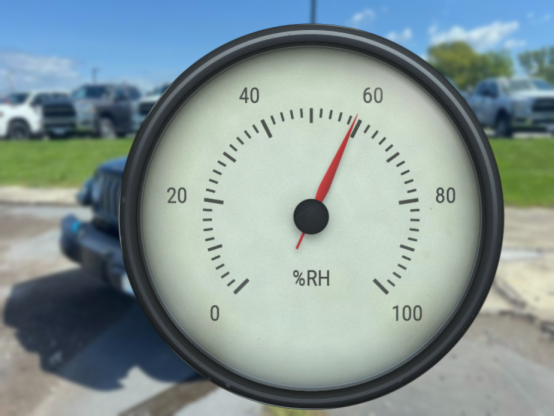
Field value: 59%
